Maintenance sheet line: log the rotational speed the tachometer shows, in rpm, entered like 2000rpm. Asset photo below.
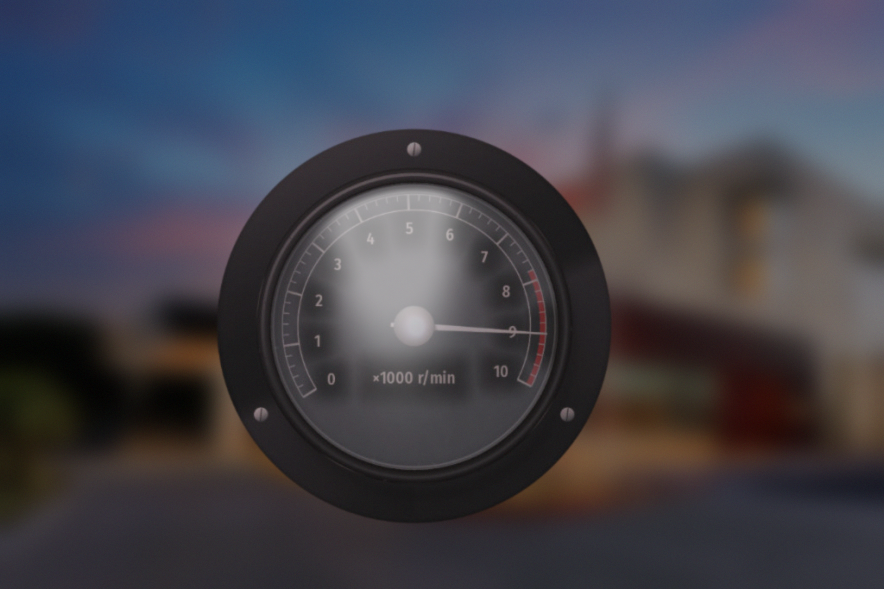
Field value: 9000rpm
